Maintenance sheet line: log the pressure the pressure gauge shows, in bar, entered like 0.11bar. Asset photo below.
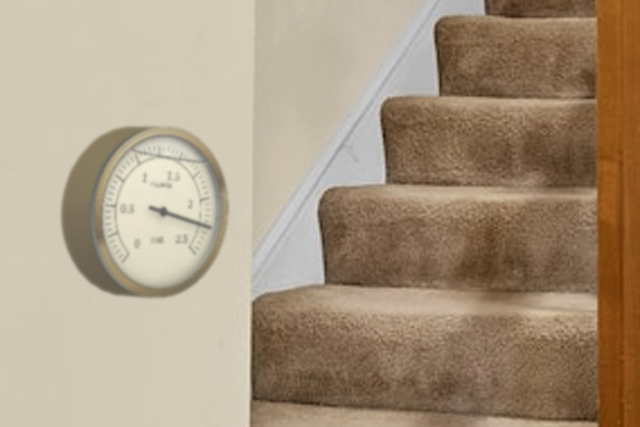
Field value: 2.25bar
